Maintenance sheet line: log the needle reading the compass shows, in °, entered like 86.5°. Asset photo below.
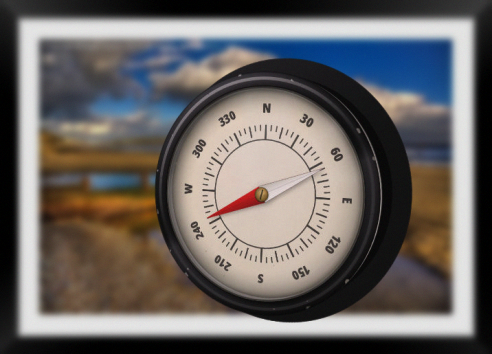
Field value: 245°
